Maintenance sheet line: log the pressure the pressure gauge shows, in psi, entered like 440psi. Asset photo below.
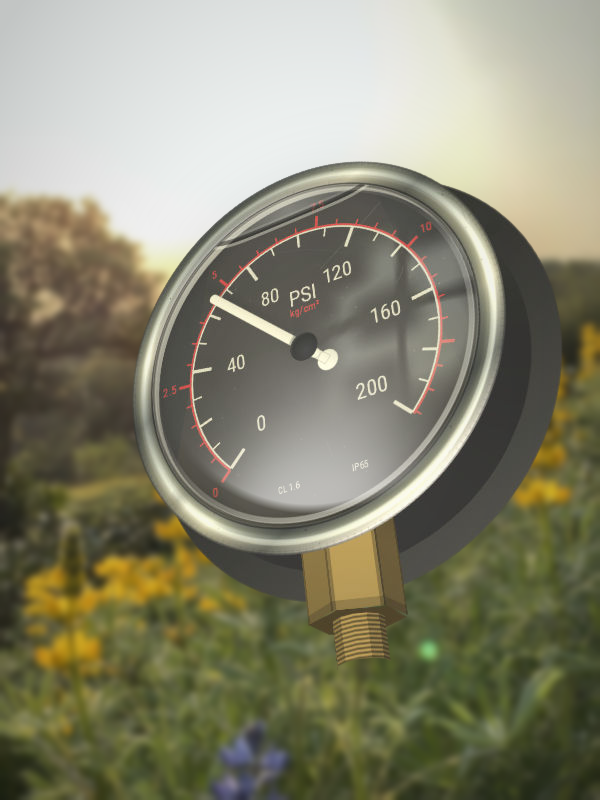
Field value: 65psi
